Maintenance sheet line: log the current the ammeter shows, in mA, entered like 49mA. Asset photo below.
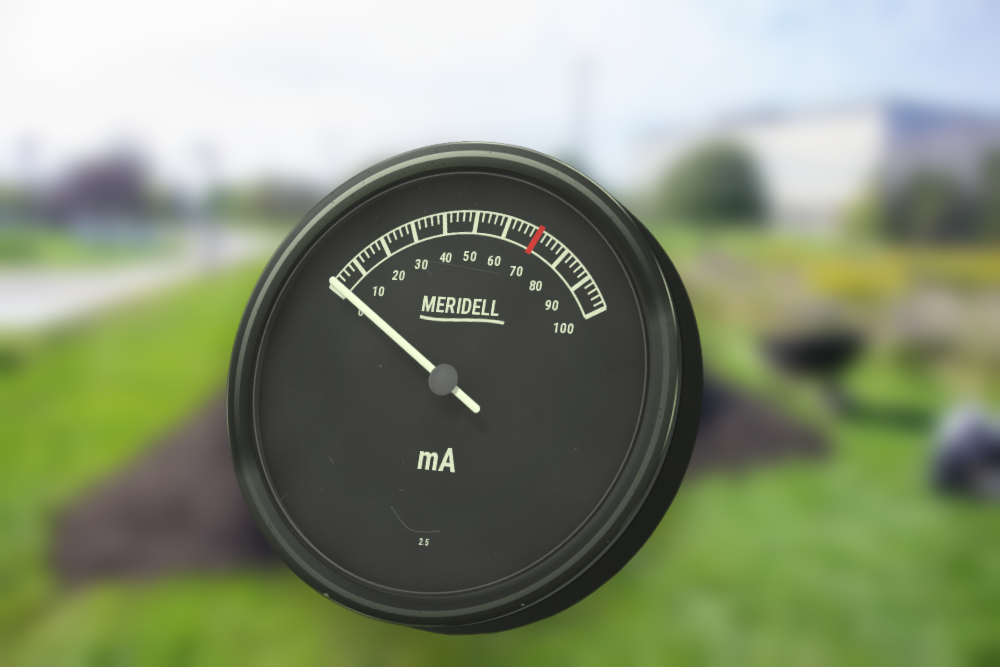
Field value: 2mA
